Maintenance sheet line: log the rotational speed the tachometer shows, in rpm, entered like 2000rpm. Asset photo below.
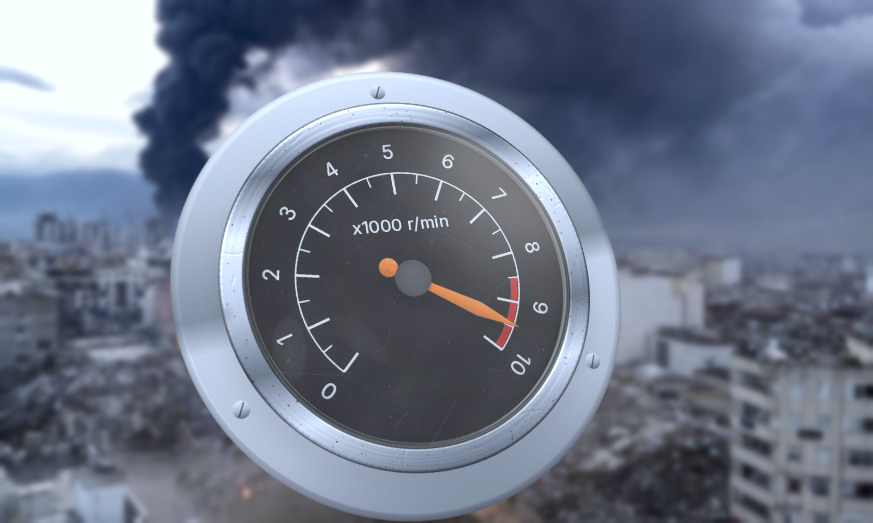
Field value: 9500rpm
